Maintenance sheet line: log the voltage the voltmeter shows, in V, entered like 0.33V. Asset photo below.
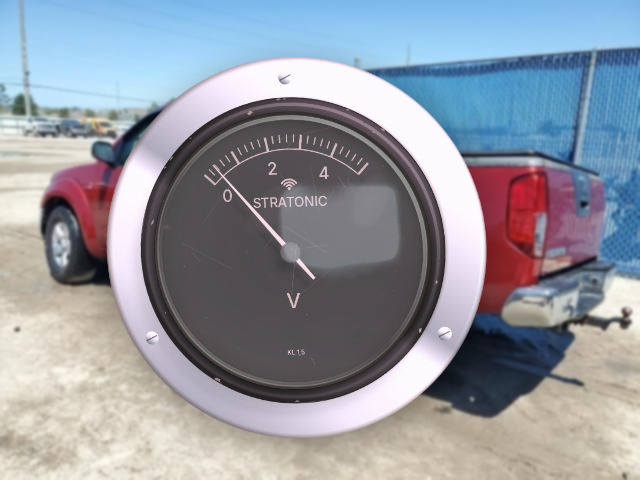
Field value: 0.4V
